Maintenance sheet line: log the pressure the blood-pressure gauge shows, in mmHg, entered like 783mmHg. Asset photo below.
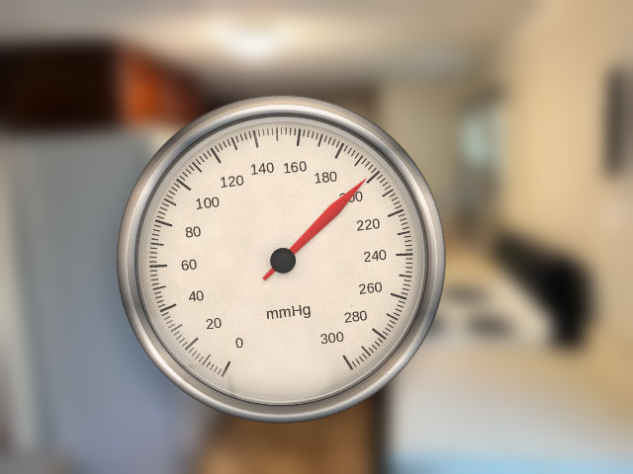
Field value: 198mmHg
